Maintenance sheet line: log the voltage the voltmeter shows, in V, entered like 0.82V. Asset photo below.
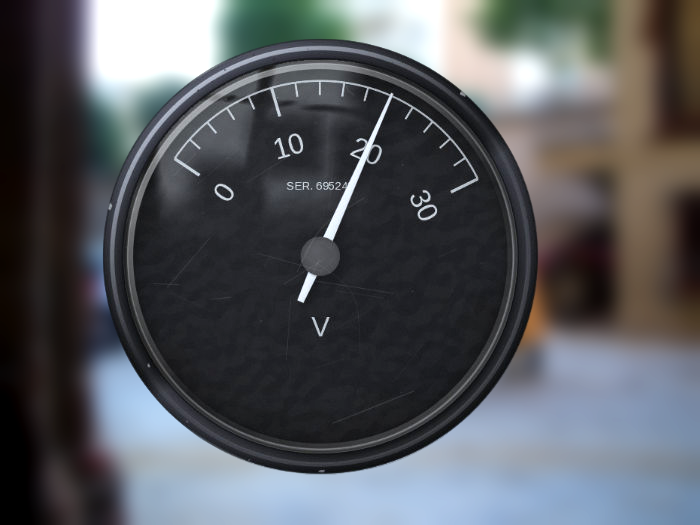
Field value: 20V
